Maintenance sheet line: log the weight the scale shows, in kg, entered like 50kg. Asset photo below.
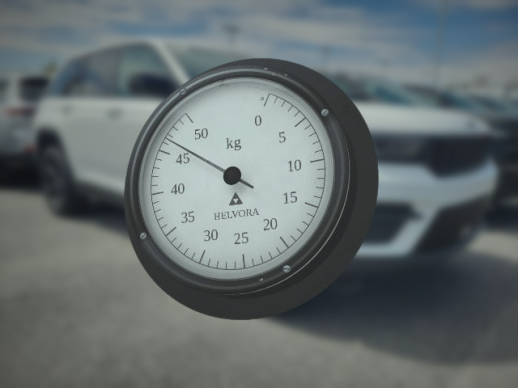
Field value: 46.5kg
